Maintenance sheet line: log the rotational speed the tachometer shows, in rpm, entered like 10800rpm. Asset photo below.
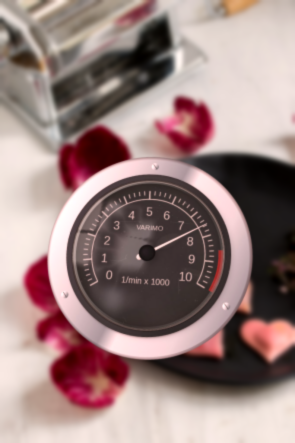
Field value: 7600rpm
